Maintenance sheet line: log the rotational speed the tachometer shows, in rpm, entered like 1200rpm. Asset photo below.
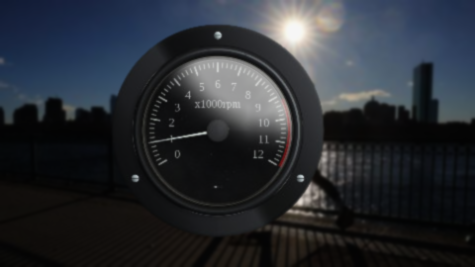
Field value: 1000rpm
